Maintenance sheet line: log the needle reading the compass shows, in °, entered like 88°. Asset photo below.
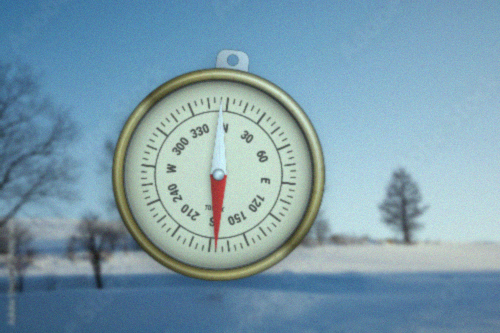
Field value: 175°
